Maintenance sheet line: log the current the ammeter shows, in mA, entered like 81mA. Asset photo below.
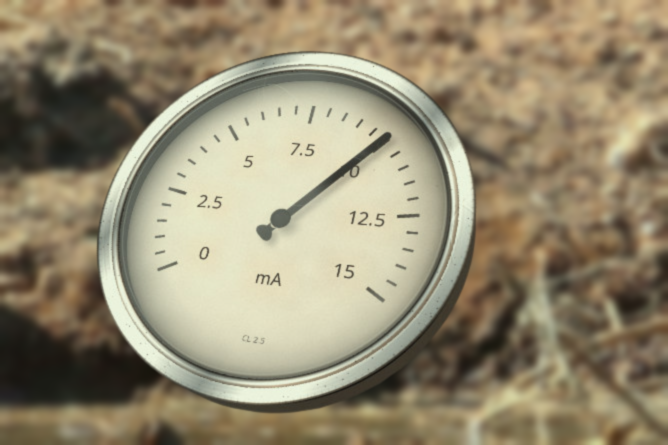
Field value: 10mA
